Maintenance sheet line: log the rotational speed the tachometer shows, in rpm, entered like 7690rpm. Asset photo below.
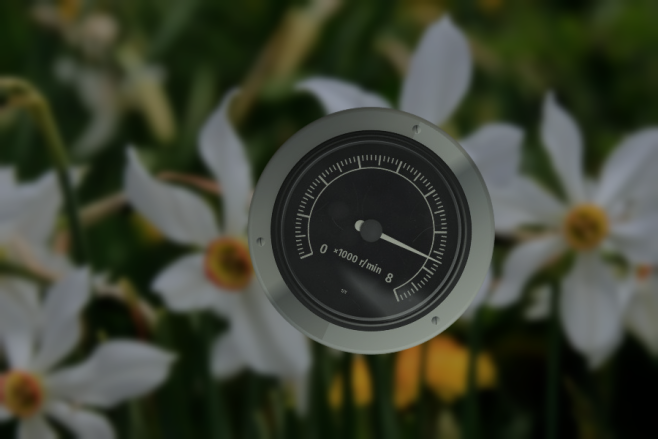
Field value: 6700rpm
